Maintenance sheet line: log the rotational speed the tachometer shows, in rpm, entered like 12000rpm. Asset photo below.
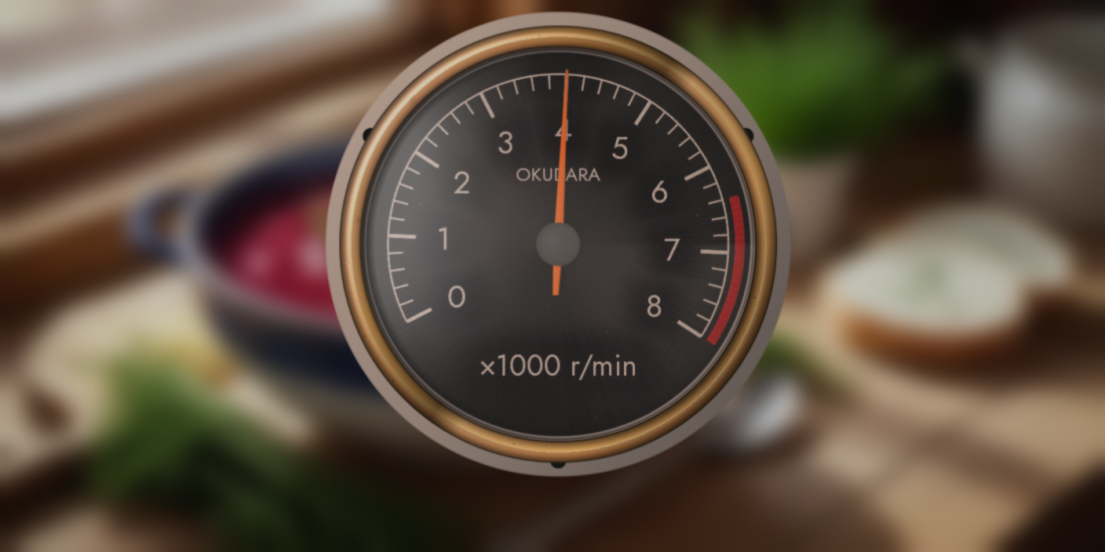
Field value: 4000rpm
